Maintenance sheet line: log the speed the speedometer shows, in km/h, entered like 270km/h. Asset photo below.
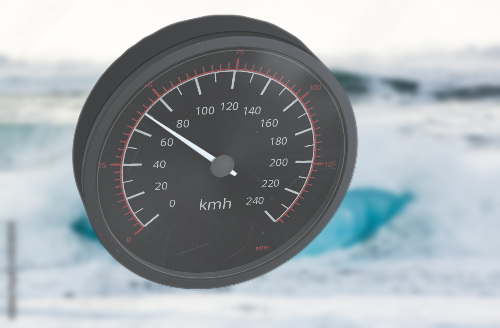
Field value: 70km/h
